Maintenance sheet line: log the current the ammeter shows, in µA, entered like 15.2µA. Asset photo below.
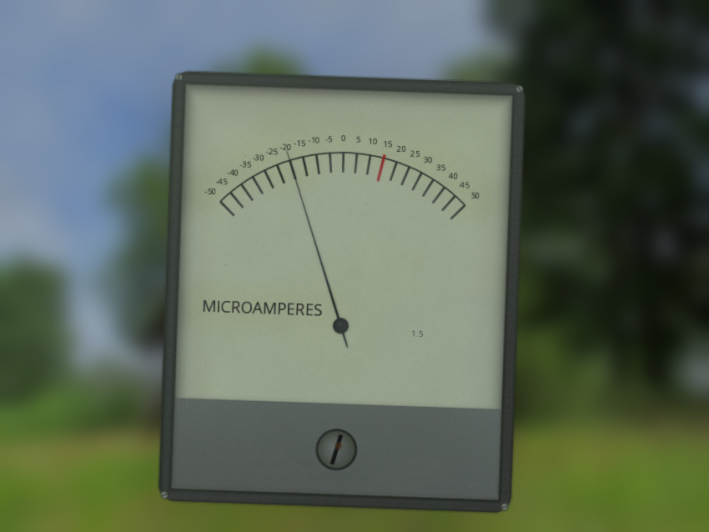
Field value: -20µA
